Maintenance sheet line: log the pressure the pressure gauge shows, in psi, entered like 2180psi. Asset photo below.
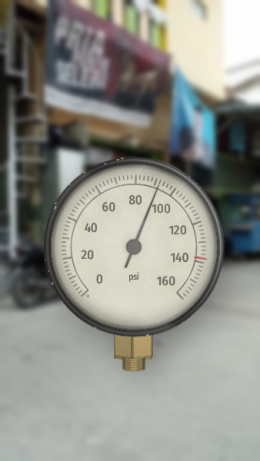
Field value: 92psi
